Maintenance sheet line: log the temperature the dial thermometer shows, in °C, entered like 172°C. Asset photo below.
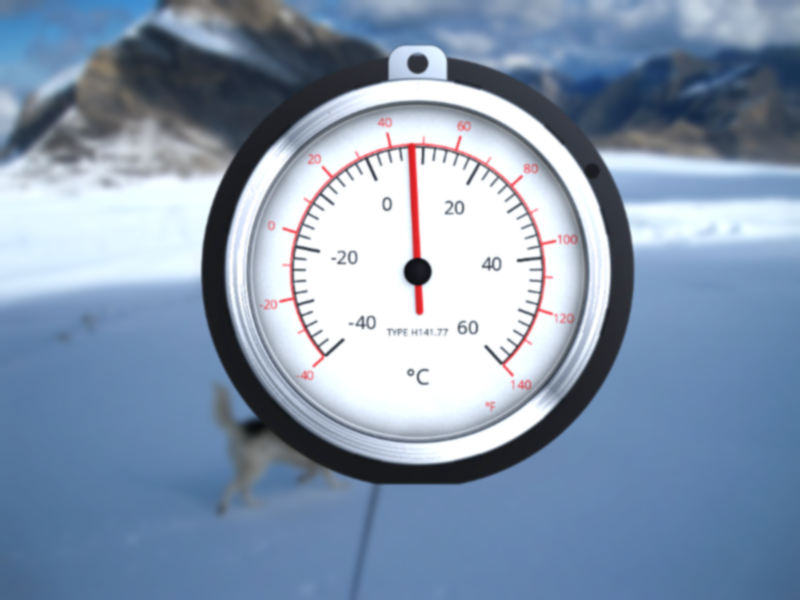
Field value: 8°C
